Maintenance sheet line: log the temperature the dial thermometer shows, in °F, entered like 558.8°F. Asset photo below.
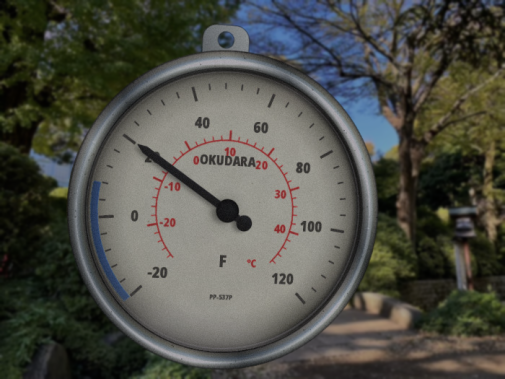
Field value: 20°F
